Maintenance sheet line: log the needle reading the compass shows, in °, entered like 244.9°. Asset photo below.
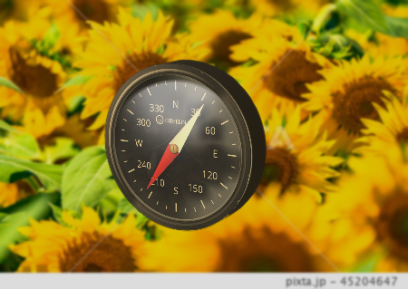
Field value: 215°
